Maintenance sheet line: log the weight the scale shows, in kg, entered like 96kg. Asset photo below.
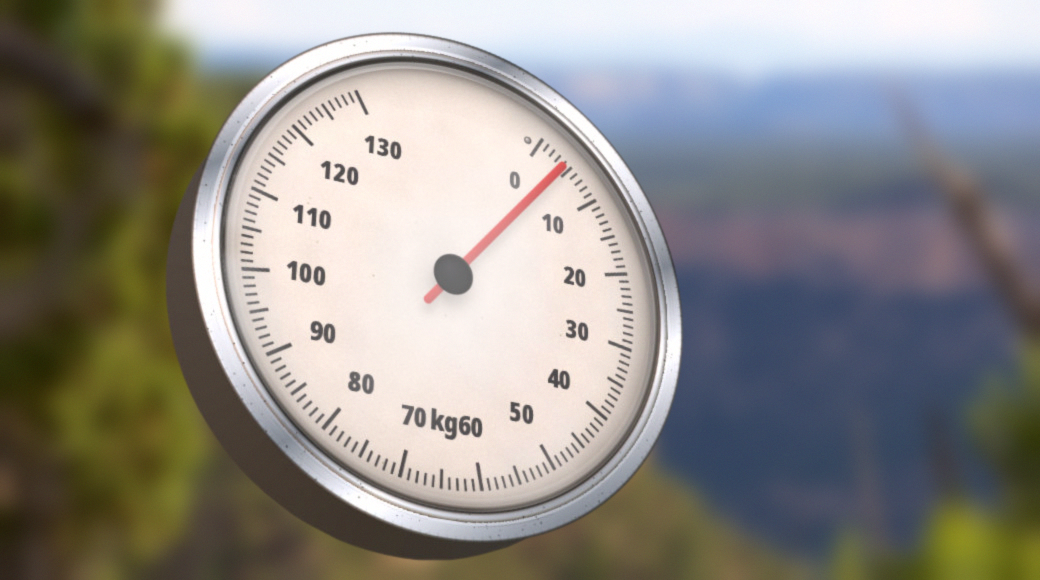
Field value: 4kg
